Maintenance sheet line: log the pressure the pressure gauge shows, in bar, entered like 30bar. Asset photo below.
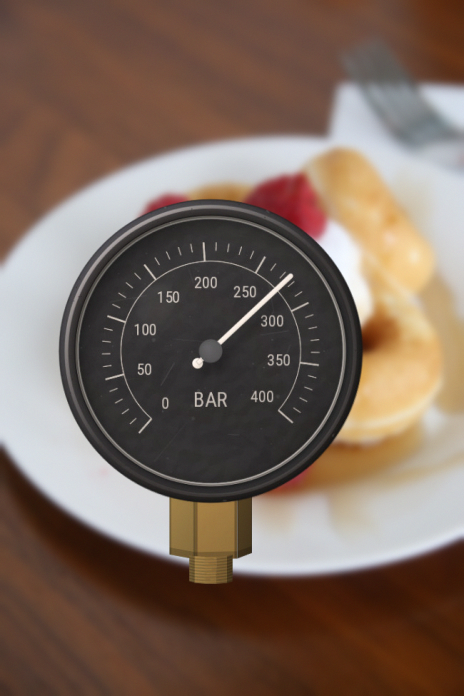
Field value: 275bar
